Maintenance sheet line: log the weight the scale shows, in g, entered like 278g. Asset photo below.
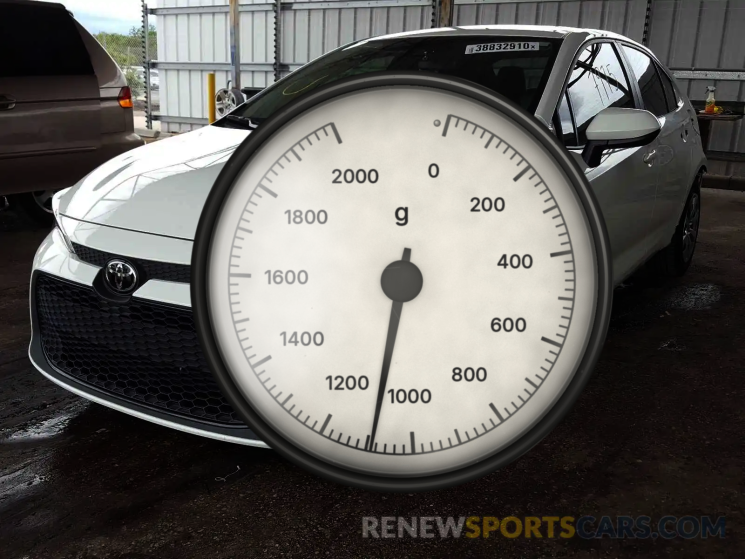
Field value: 1090g
